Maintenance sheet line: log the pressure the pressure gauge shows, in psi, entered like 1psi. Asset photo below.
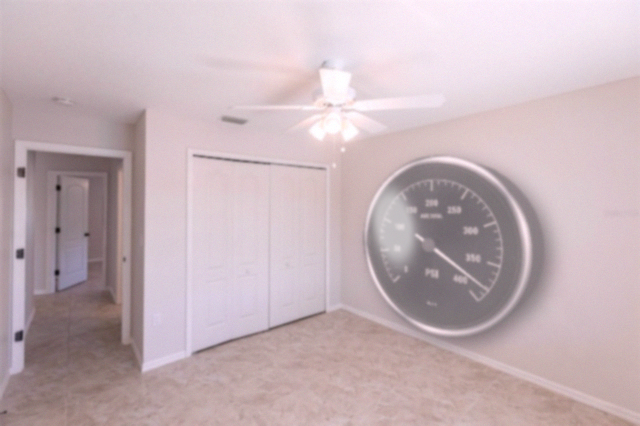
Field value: 380psi
